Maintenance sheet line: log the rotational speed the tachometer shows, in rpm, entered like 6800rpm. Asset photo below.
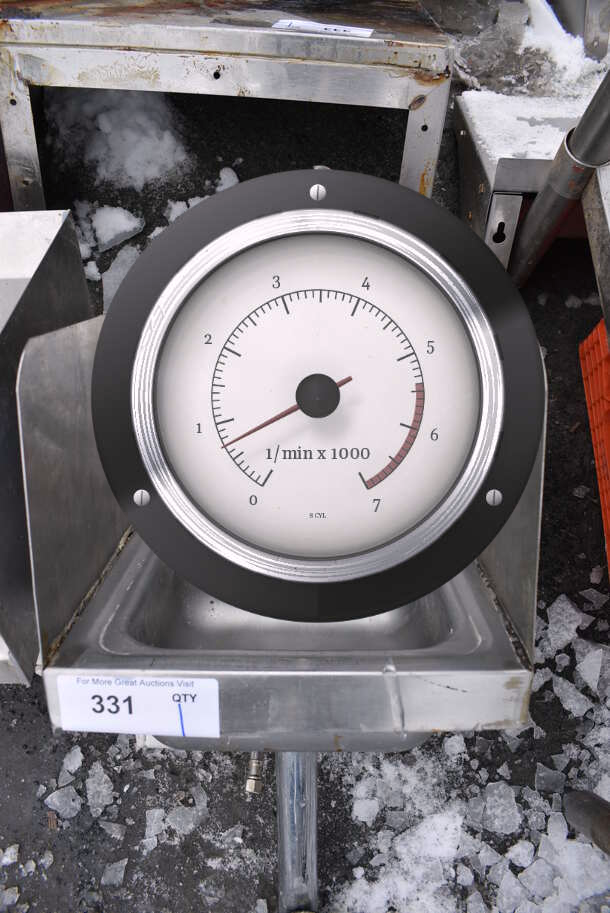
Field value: 700rpm
